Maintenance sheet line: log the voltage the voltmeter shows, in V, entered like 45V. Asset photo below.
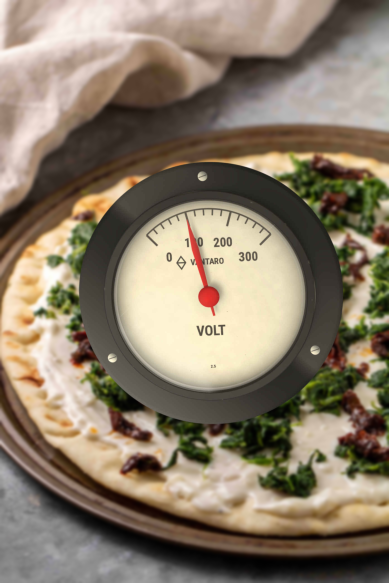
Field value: 100V
